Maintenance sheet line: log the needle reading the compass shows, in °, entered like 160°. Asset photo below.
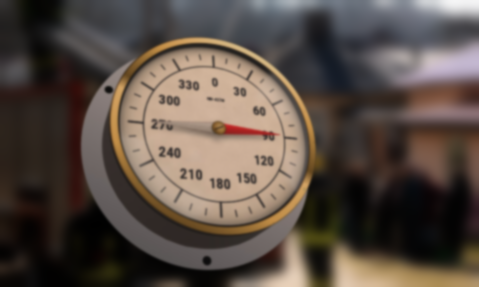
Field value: 90°
